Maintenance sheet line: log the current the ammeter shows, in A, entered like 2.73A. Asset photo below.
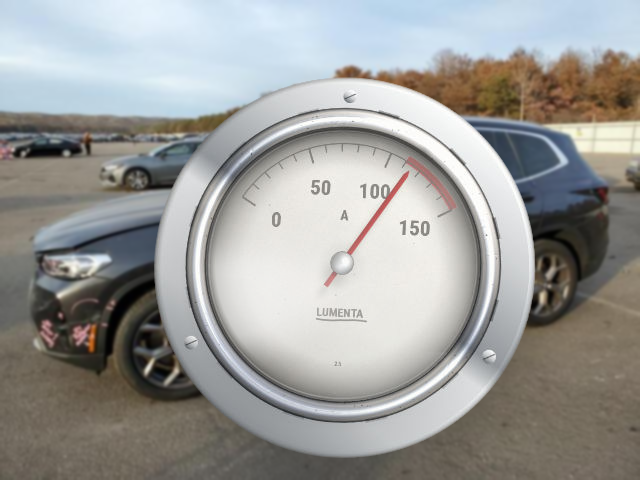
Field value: 115A
